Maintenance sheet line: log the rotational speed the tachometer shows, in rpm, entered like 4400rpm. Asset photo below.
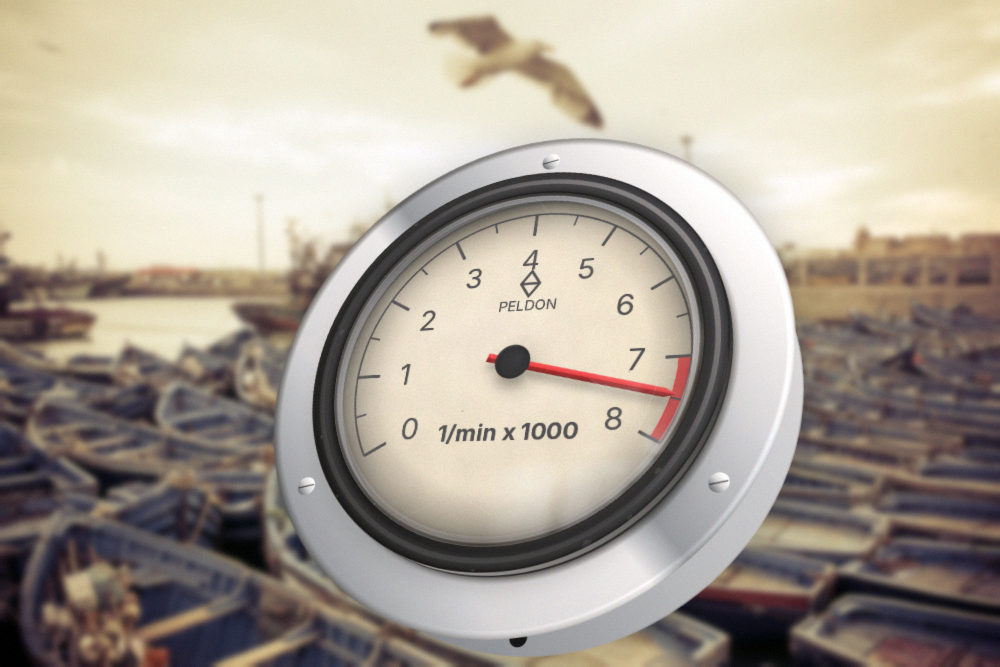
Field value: 7500rpm
